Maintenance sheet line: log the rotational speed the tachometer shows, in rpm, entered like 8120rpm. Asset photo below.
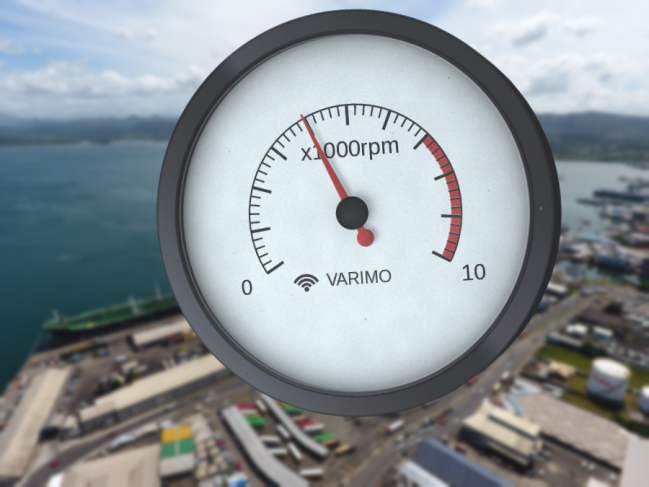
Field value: 4000rpm
